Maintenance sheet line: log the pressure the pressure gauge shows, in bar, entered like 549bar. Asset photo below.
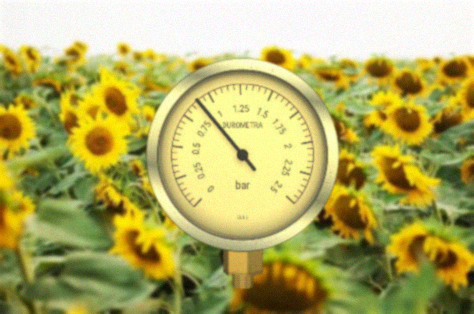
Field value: 0.9bar
